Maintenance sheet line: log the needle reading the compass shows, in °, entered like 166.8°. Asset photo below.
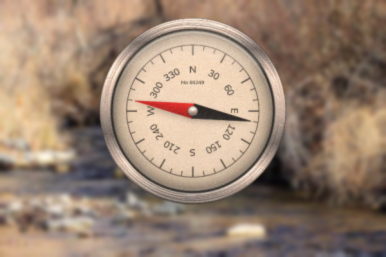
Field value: 280°
